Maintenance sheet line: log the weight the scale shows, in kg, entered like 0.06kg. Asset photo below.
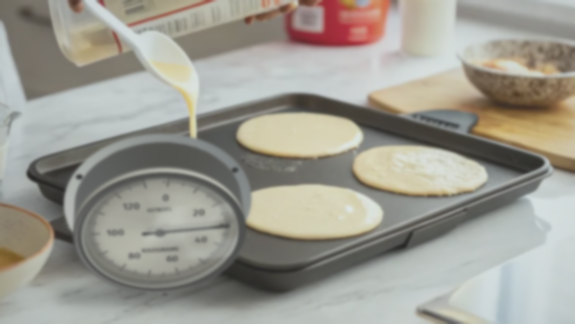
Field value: 30kg
